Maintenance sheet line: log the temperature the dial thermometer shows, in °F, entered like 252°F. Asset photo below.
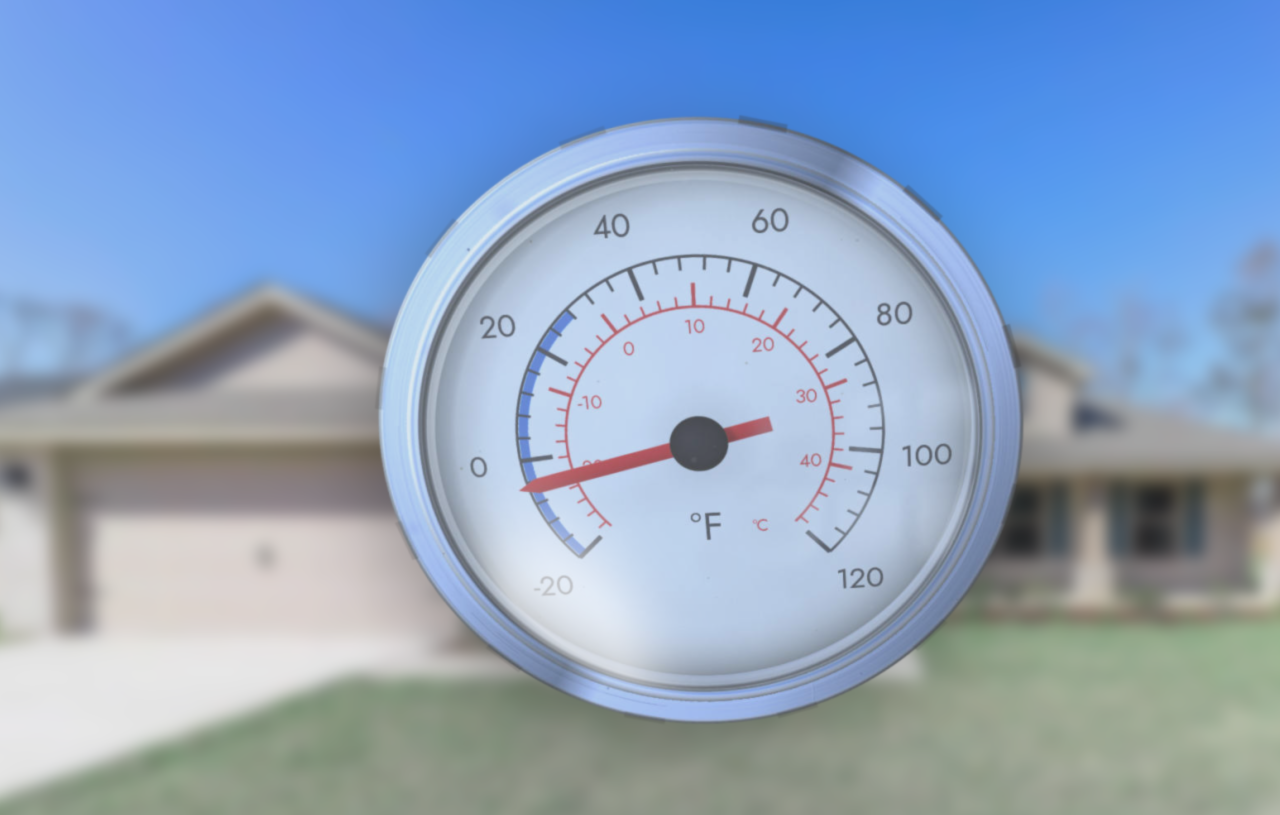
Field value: -4°F
